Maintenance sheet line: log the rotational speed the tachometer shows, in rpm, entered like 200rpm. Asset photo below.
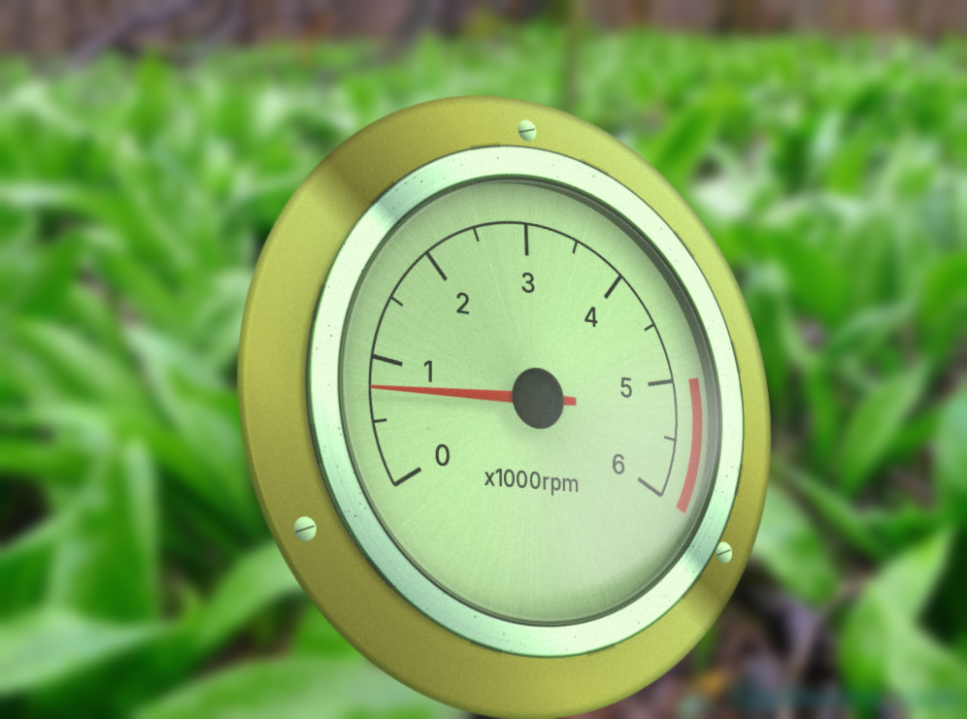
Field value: 750rpm
